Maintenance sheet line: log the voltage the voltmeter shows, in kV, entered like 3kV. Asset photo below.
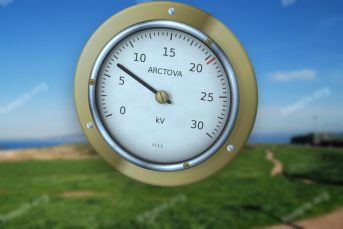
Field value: 7kV
